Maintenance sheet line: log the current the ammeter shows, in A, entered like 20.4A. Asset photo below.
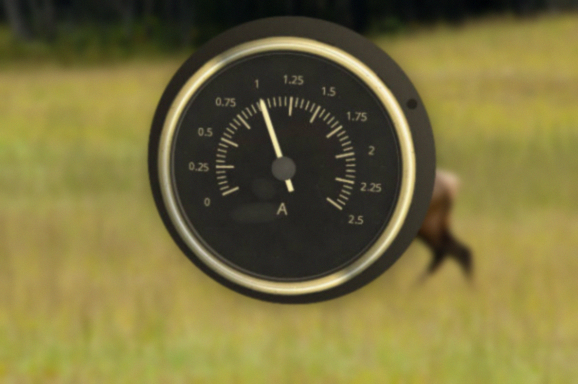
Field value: 1A
